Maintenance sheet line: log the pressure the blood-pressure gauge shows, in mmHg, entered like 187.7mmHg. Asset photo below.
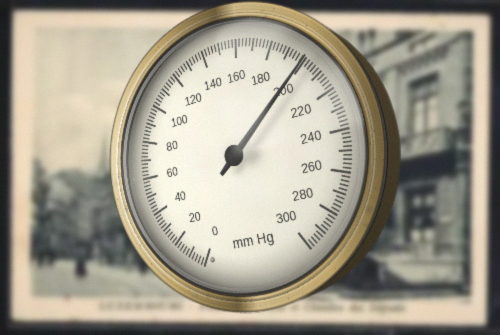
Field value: 200mmHg
